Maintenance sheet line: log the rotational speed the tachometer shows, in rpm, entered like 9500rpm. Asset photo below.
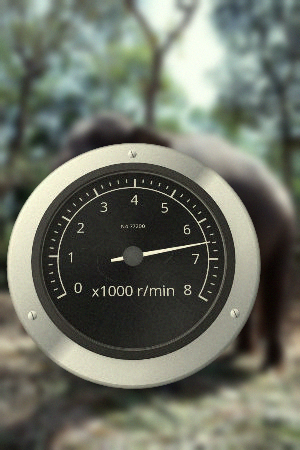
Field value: 6600rpm
